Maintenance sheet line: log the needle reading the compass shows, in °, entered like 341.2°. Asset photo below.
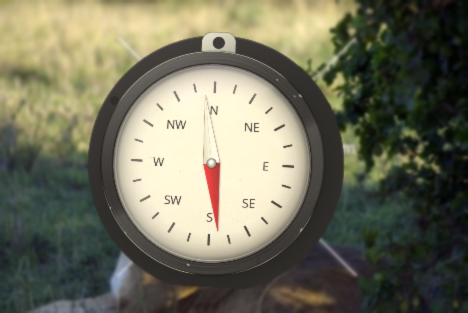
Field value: 172.5°
